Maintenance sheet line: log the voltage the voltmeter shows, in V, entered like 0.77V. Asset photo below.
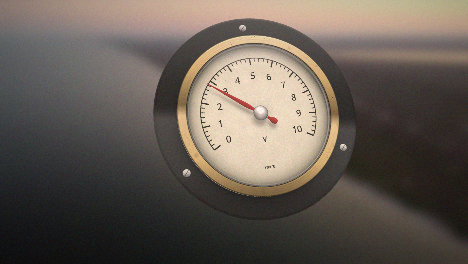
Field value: 2.8V
